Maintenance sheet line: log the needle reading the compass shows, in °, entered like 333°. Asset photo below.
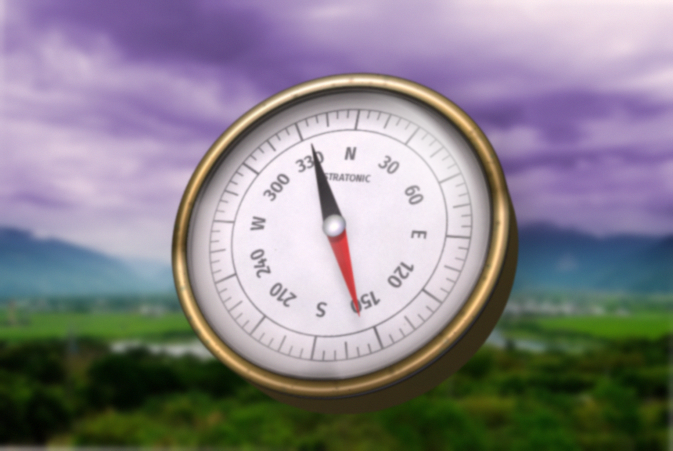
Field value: 155°
